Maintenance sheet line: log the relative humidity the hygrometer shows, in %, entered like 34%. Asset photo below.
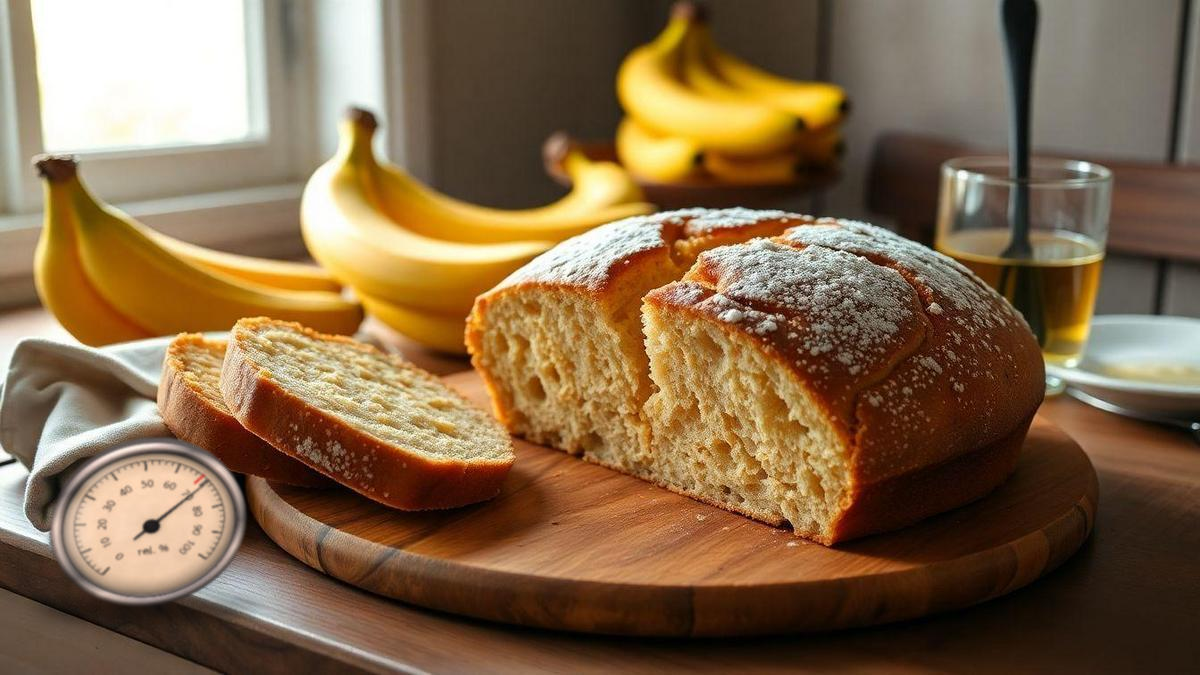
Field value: 70%
